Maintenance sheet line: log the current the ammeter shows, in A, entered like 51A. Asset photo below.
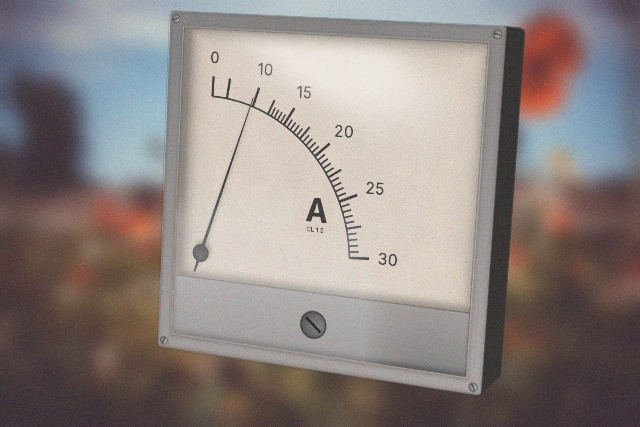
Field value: 10A
